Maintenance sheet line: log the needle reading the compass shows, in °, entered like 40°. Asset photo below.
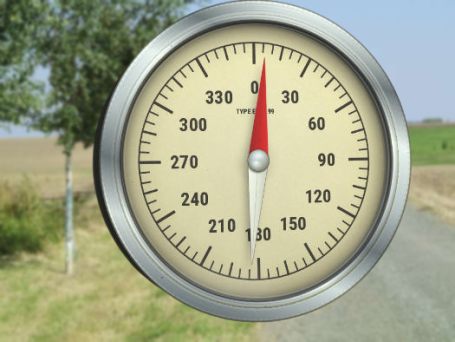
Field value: 5°
